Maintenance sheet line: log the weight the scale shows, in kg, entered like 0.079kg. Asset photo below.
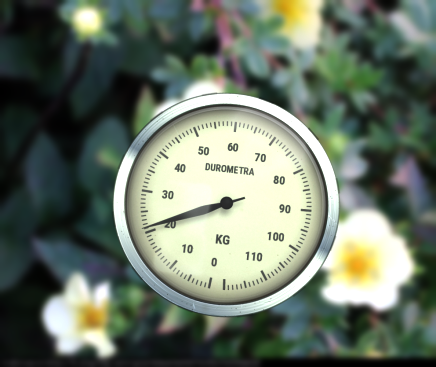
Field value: 21kg
